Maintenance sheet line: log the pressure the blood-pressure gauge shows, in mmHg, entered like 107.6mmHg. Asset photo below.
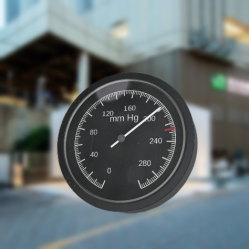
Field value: 200mmHg
